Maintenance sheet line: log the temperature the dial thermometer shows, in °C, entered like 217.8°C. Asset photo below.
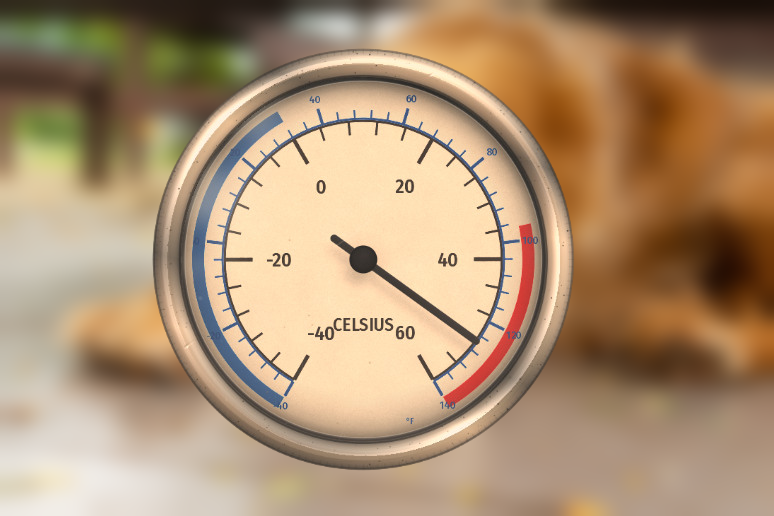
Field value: 52°C
